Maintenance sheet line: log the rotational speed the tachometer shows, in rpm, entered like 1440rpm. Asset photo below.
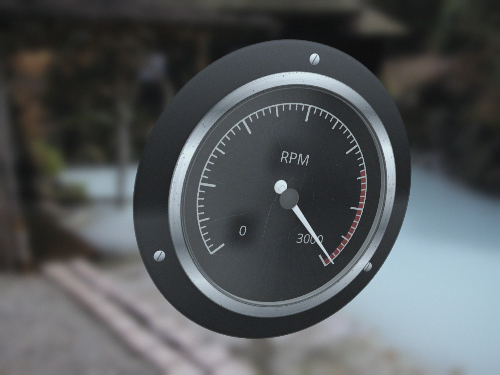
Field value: 2950rpm
